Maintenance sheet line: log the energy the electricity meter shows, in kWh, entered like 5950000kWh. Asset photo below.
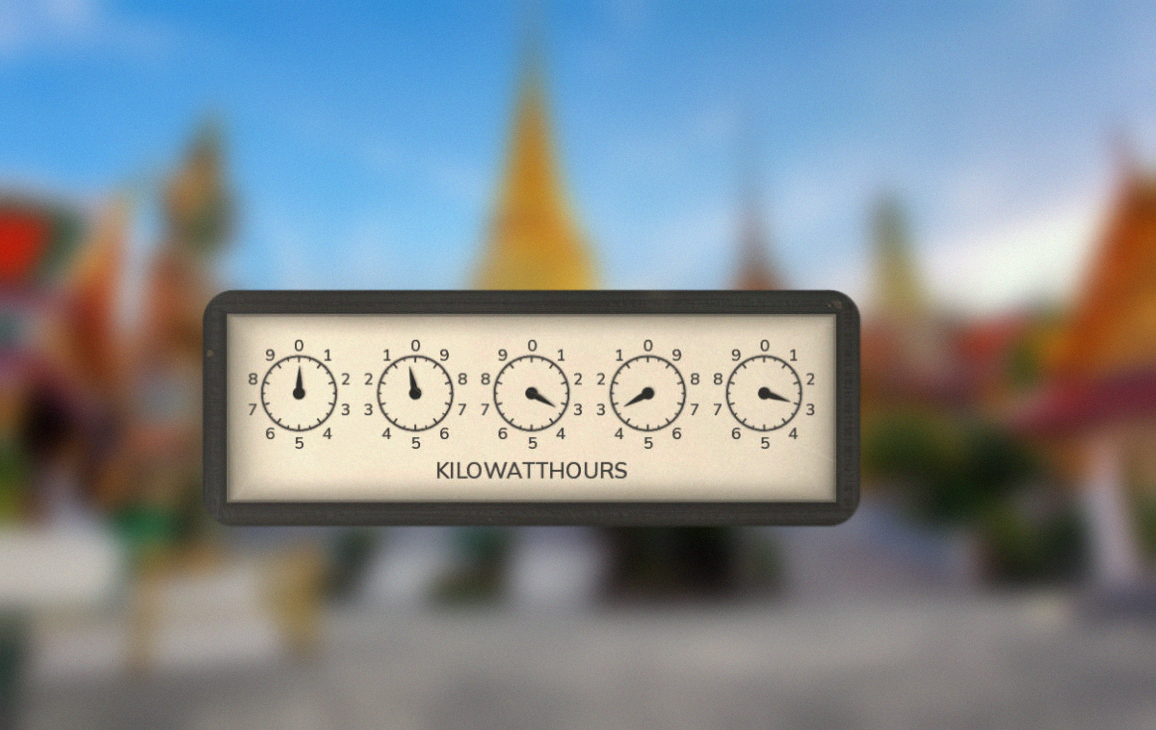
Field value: 333kWh
